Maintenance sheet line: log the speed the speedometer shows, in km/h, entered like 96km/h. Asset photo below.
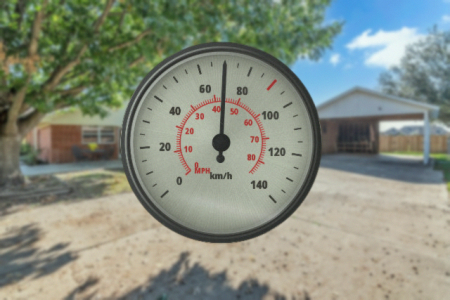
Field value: 70km/h
